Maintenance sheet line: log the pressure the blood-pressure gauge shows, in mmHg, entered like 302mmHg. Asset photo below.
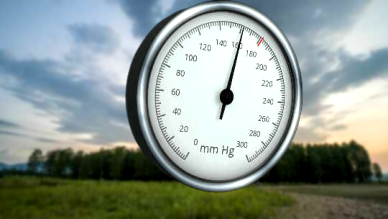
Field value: 160mmHg
